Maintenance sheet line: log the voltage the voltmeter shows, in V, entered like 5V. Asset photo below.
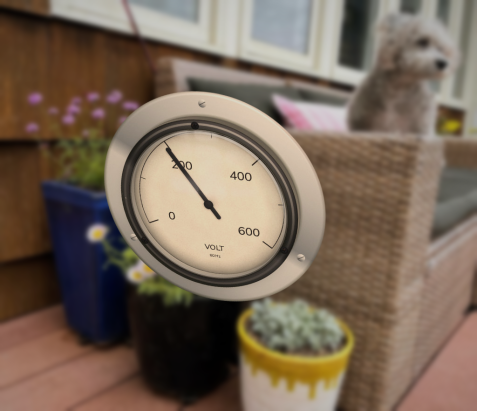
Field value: 200V
